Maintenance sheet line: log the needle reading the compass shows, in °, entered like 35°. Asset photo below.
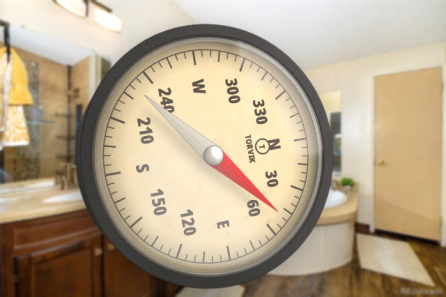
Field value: 50°
